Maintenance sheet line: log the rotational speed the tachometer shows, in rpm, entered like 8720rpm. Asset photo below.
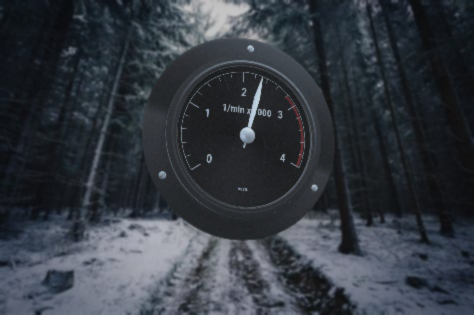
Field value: 2300rpm
